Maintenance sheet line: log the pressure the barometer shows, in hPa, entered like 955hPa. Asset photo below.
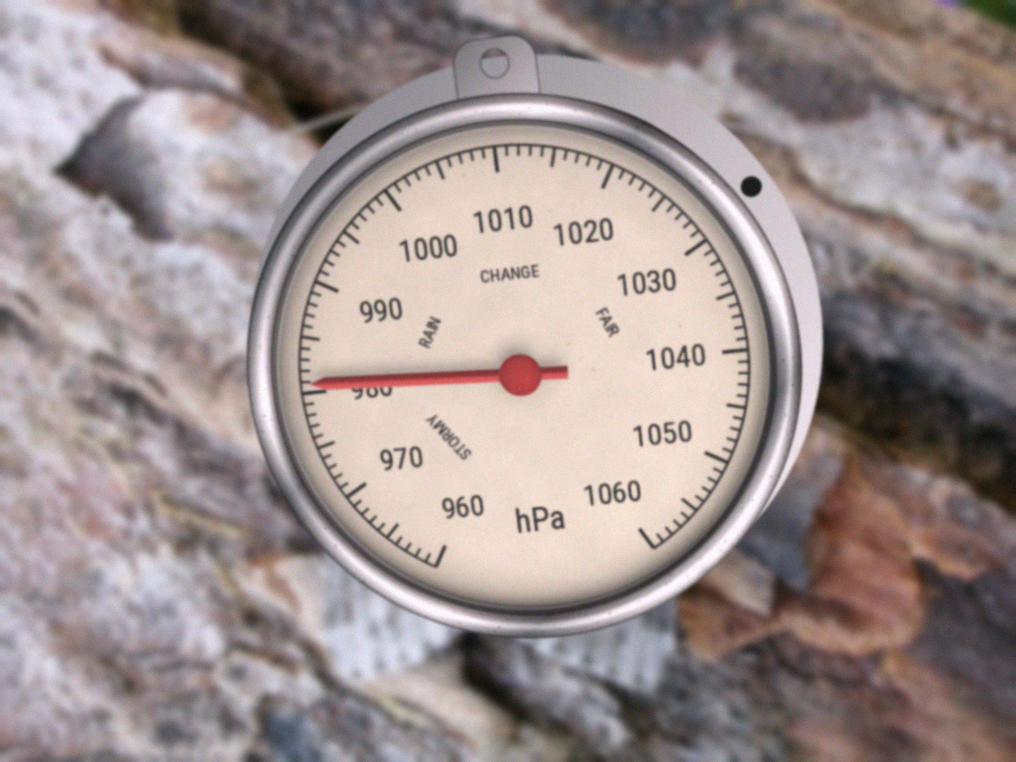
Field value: 981hPa
